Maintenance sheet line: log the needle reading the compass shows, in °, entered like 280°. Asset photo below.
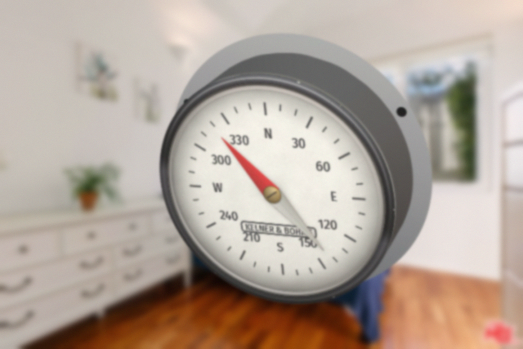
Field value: 320°
